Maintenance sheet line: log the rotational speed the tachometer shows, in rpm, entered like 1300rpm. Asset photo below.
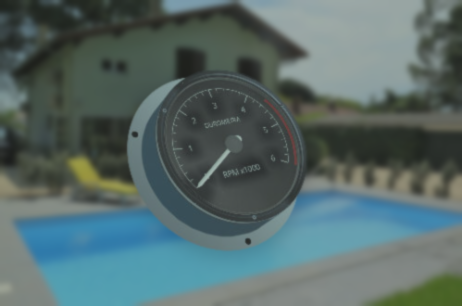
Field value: 0rpm
